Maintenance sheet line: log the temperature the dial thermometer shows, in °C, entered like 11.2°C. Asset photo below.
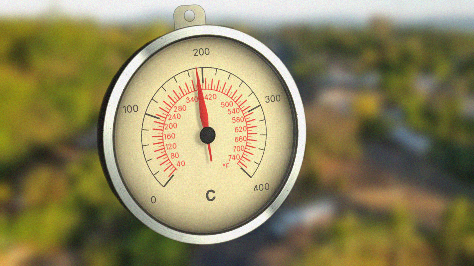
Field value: 190°C
